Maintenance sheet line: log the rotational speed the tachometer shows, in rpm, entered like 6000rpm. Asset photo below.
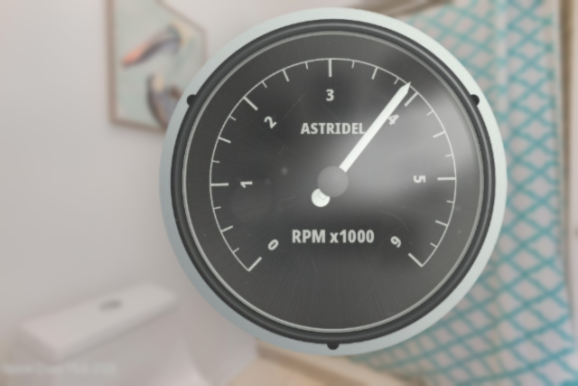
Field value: 3875rpm
